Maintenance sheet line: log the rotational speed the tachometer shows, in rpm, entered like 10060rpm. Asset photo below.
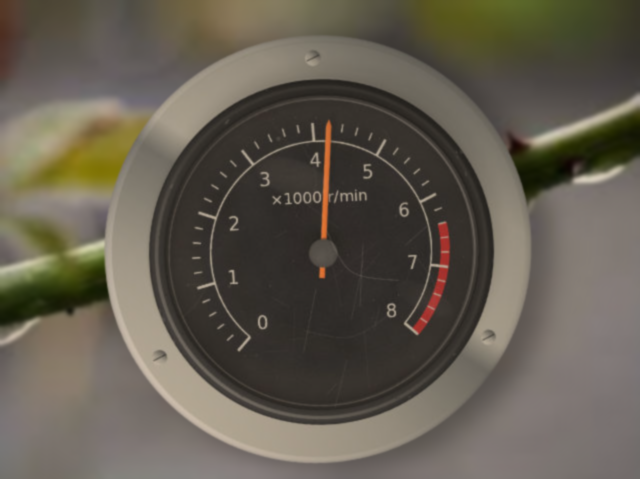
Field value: 4200rpm
